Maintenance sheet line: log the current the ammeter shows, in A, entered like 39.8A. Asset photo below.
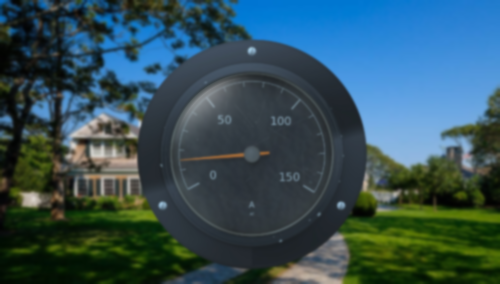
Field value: 15A
